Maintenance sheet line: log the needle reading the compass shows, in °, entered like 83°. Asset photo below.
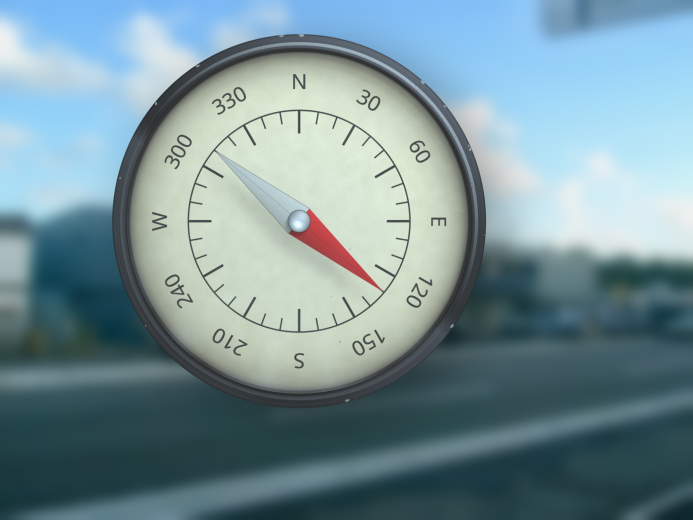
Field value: 130°
